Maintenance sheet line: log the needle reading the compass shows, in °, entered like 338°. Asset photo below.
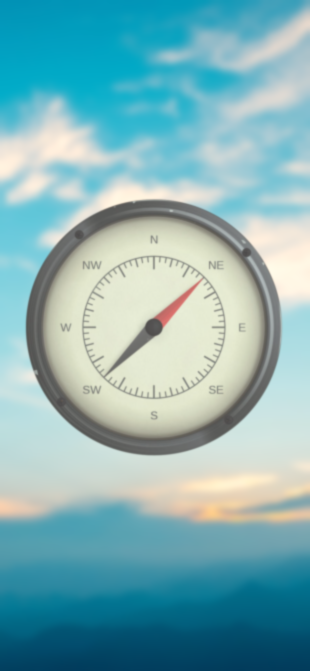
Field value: 45°
